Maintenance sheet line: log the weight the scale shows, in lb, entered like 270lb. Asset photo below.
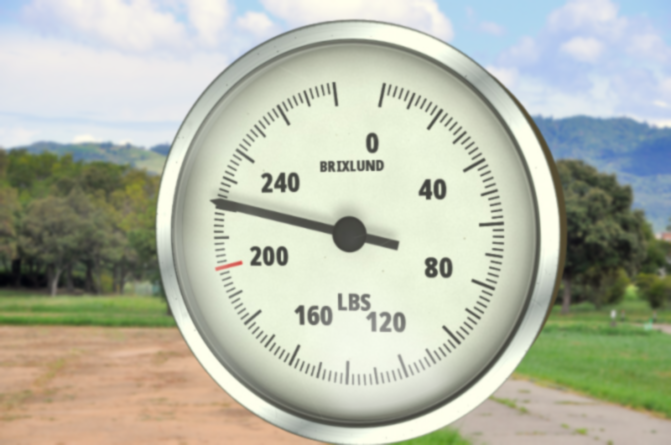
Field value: 222lb
